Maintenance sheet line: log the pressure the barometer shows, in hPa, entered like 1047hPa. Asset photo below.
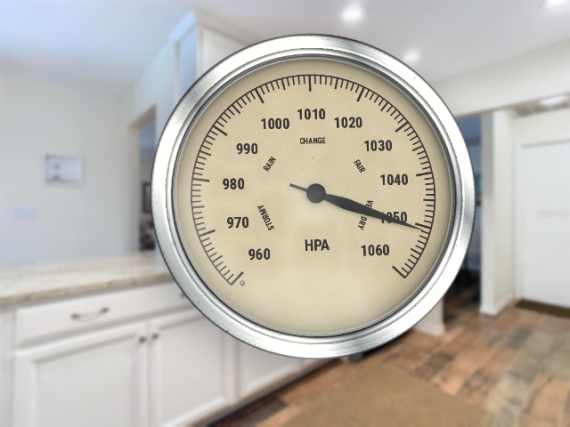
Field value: 1051hPa
